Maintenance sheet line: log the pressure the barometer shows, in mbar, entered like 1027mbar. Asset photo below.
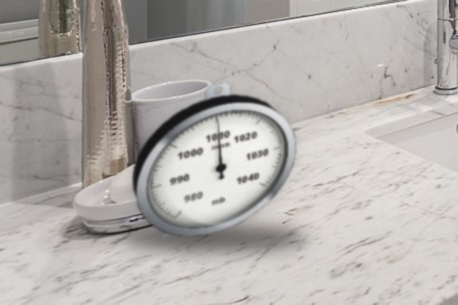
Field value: 1010mbar
